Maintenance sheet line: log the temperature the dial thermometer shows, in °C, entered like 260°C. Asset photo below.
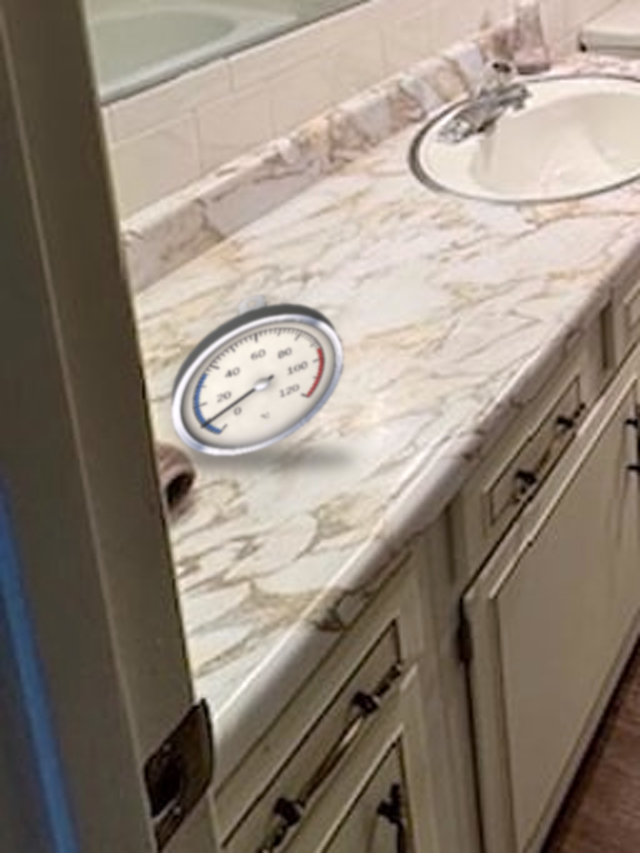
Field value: 10°C
